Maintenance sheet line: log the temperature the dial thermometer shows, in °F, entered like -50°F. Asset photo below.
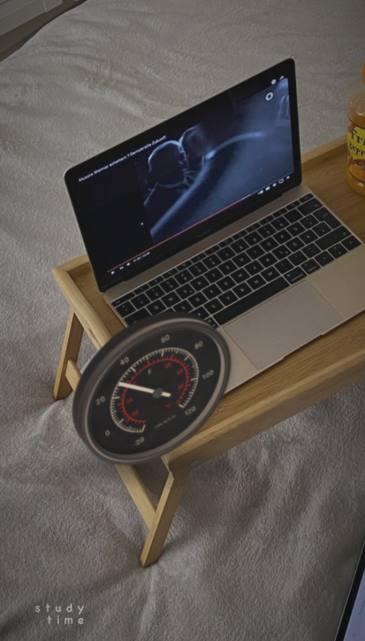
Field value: 30°F
